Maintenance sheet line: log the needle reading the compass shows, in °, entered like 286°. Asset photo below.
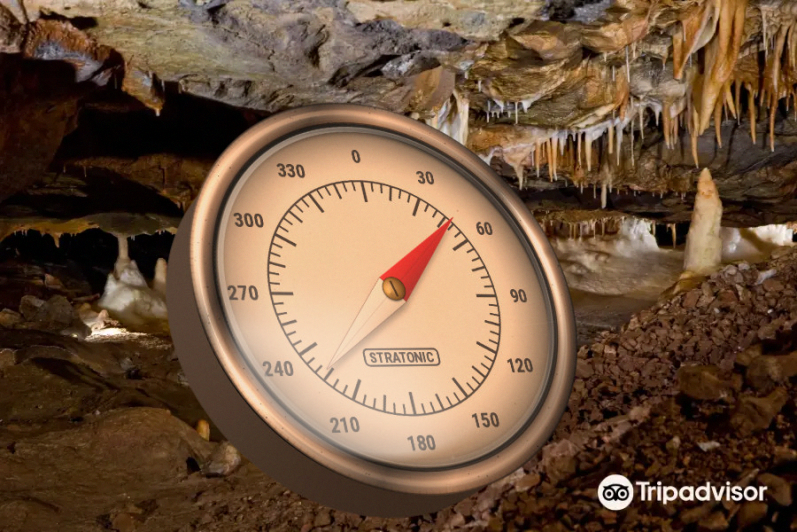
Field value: 47.5°
